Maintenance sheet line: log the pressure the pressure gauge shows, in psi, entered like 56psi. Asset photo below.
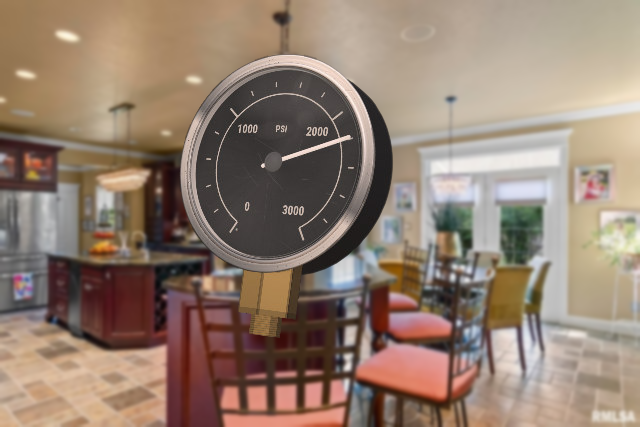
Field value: 2200psi
